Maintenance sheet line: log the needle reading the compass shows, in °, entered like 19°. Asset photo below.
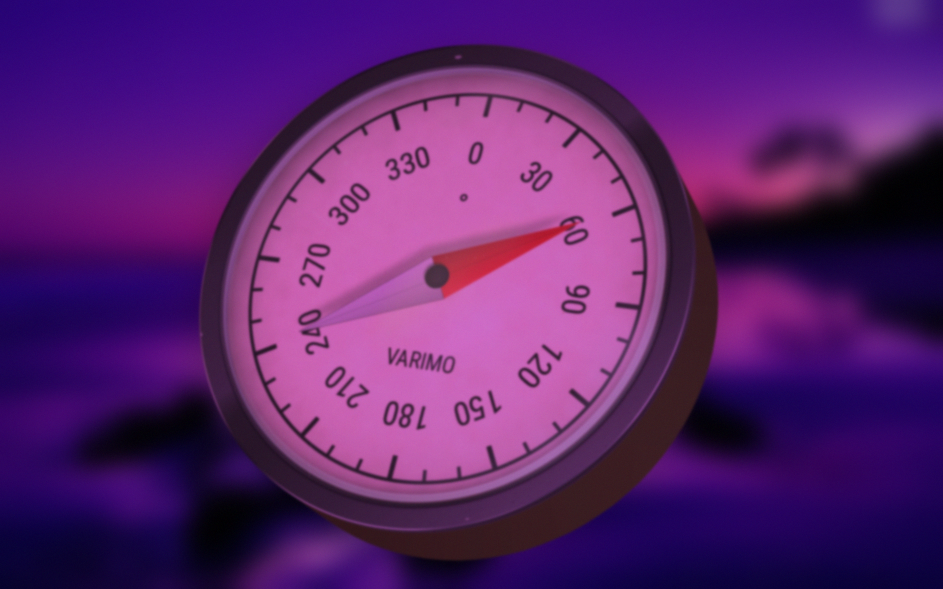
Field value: 60°
